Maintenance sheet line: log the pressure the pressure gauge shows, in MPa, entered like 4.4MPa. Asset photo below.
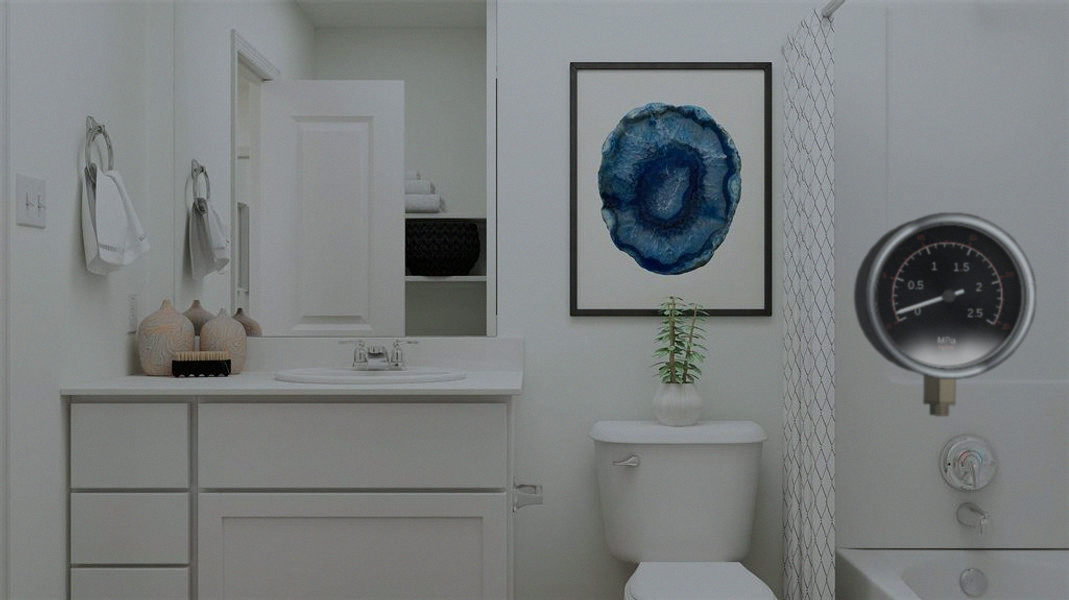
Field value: 0.1MPa
